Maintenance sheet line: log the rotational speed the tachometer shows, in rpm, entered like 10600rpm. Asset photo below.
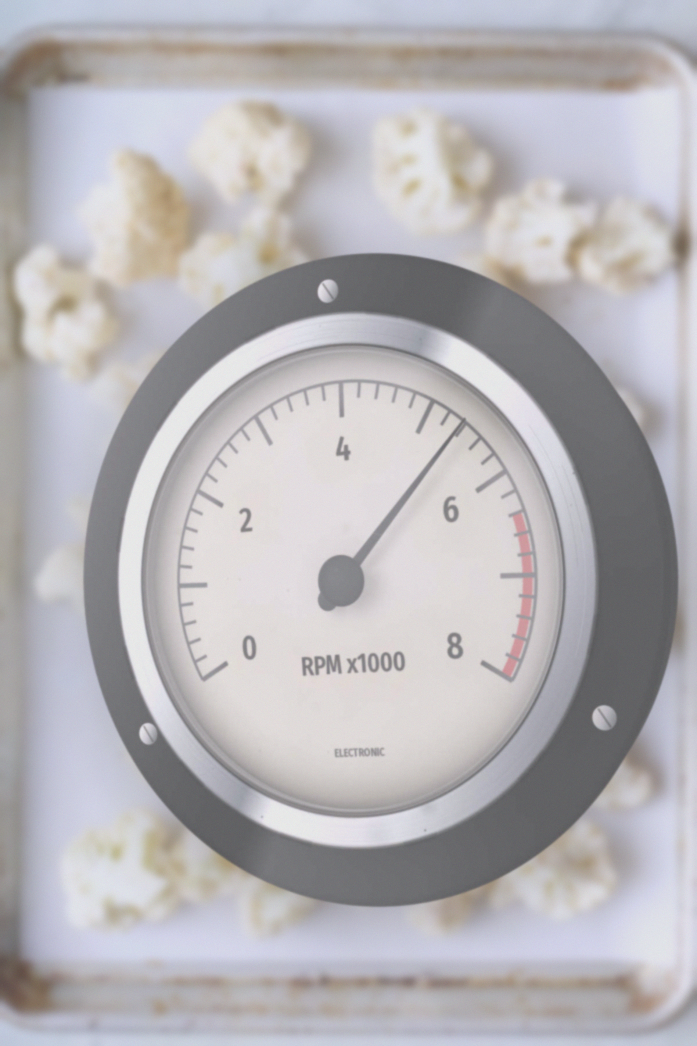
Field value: 5400rpm
